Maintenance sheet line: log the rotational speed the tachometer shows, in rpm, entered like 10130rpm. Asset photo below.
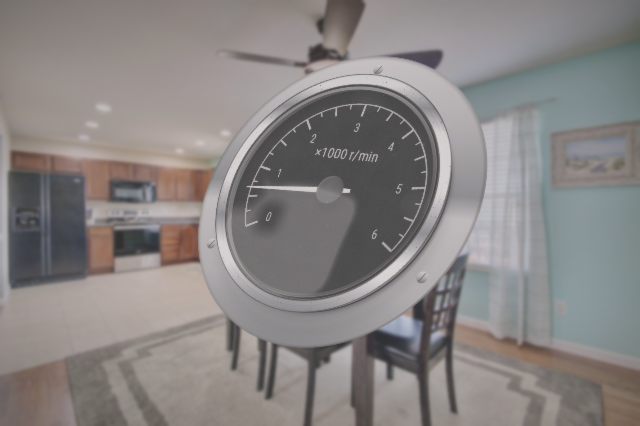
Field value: 625rpm
